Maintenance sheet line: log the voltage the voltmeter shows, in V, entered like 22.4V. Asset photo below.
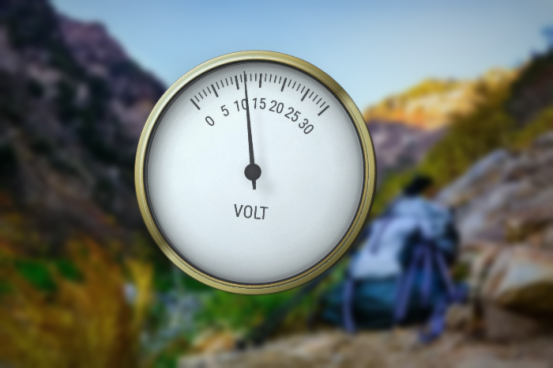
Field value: 12V
